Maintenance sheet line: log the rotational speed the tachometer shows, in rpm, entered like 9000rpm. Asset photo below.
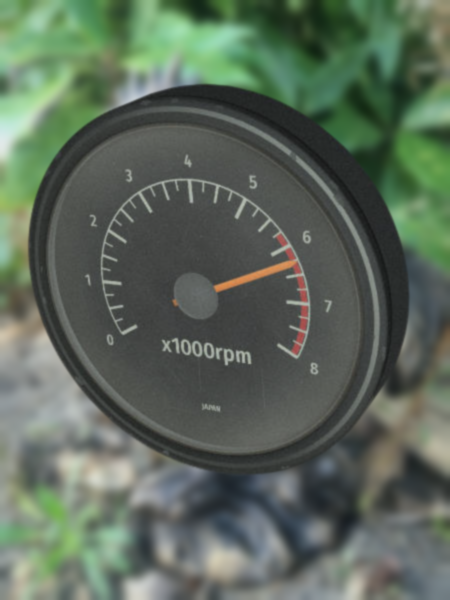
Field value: 6250rpm
